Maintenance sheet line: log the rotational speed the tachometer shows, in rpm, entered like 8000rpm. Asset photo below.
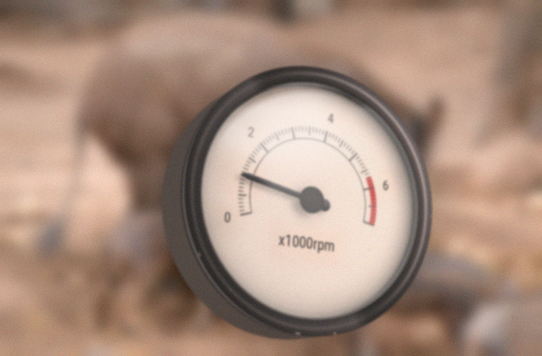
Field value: 1000rpm
